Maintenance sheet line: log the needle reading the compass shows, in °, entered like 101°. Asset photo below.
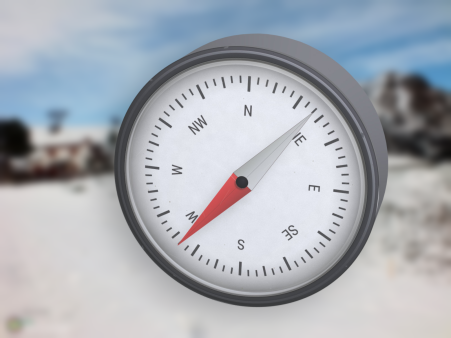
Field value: 220°
